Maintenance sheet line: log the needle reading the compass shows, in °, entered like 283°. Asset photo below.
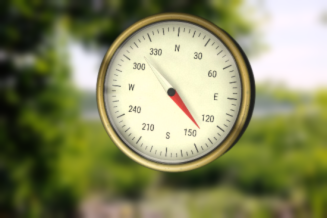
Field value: 135°
